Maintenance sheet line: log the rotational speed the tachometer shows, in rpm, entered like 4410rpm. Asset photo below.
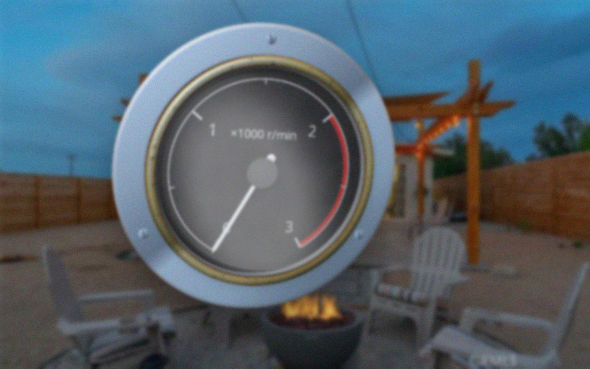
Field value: 0rpm
